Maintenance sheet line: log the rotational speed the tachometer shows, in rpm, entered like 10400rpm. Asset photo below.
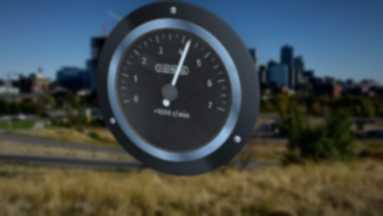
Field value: 4250rpm
